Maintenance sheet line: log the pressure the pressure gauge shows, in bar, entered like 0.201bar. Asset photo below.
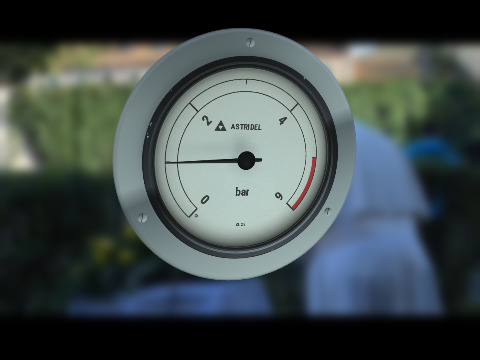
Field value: 1bar
